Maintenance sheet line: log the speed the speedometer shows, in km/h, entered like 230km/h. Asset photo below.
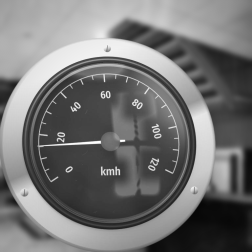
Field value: 15km/h
